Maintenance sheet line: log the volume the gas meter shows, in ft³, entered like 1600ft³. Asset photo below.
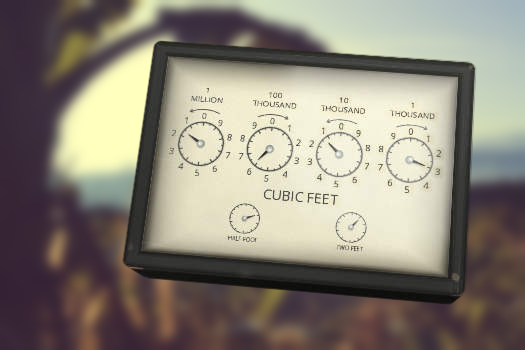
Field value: 161300ft³
